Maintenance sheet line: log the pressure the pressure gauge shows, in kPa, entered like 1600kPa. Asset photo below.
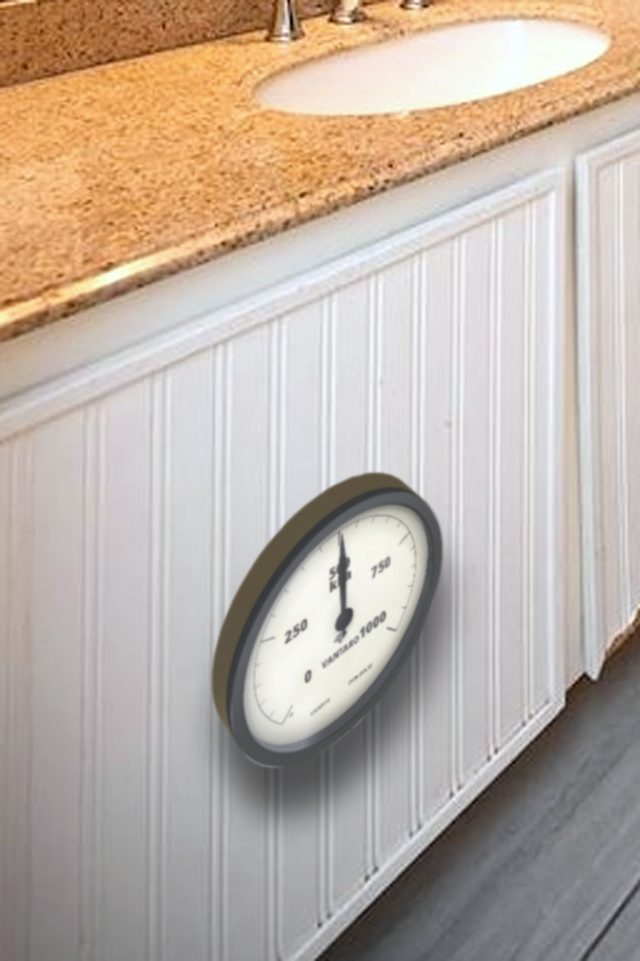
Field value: 500kPa
